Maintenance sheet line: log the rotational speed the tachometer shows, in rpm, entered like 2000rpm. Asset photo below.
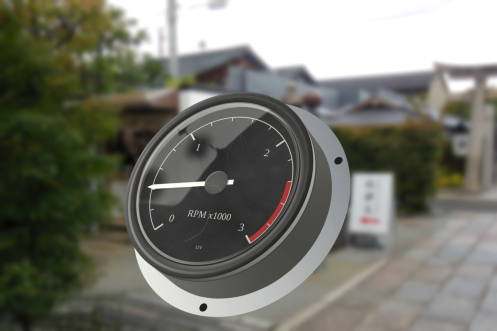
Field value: 400rpm
